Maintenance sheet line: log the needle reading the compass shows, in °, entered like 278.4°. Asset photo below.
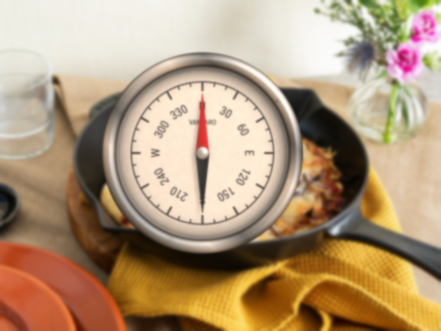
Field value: 0°
